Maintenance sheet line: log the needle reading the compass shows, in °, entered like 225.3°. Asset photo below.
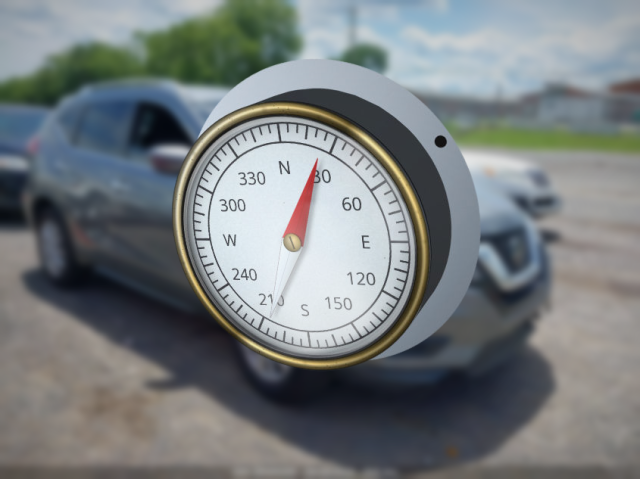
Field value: 25°
